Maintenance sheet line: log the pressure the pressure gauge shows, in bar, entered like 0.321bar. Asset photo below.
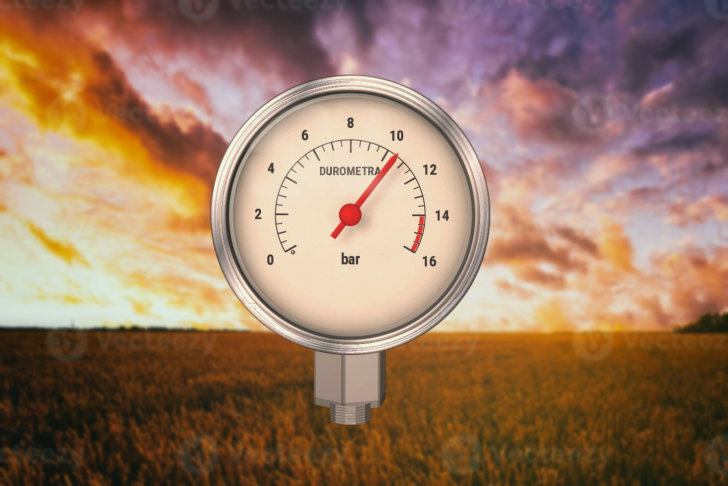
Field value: 10.5bar
